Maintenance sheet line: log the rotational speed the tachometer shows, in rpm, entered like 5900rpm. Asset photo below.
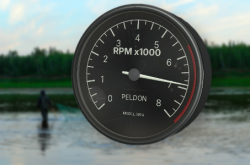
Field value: 6875rpm
